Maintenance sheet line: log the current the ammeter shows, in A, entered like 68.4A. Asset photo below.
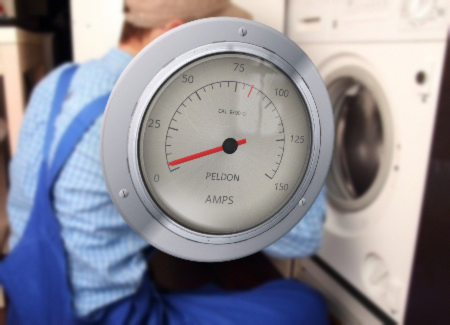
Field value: 5A
